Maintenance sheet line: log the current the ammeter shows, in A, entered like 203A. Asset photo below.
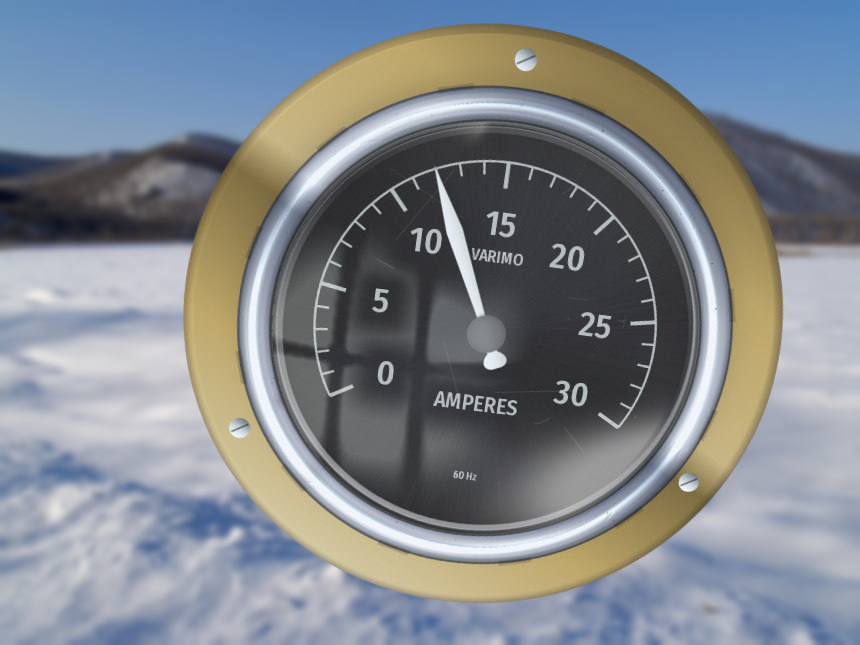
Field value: 12A
